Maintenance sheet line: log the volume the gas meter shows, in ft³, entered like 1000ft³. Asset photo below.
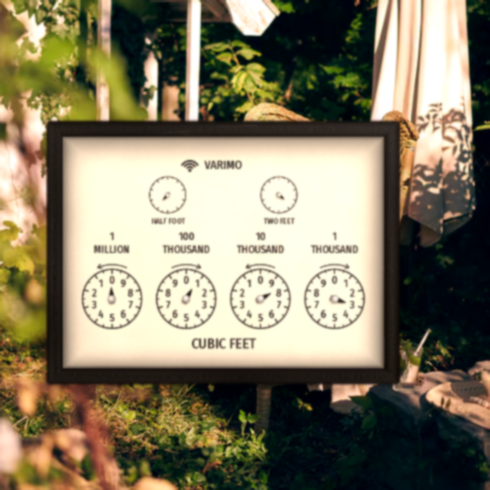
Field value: 8300ft³
